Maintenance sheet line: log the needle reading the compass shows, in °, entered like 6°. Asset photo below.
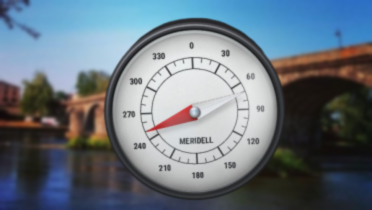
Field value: 250°
